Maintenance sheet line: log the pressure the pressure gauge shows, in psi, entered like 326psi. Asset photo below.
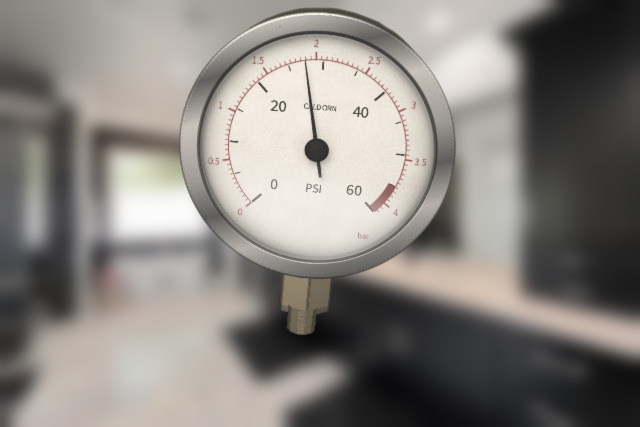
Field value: 27.5psi
